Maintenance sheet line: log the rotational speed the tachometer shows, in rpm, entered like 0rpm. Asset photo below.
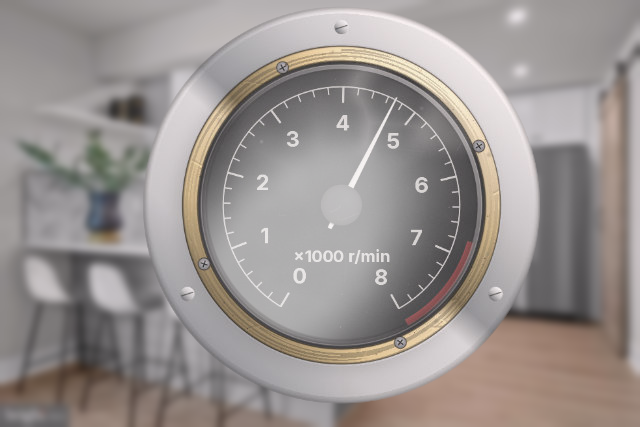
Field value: 4700rpm
